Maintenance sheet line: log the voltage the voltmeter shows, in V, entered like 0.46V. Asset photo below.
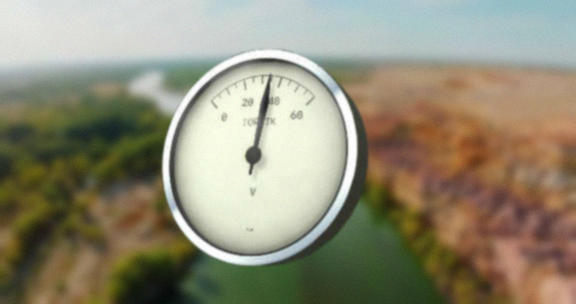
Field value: 35V
